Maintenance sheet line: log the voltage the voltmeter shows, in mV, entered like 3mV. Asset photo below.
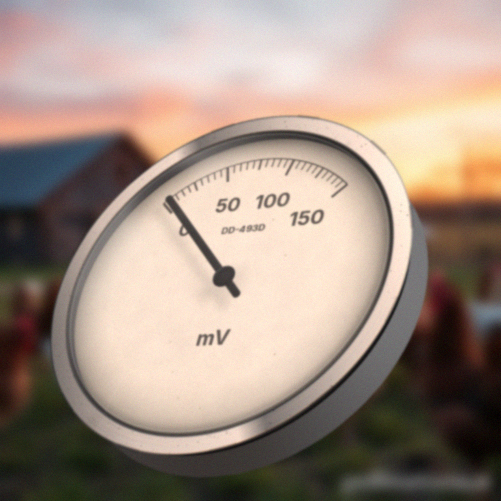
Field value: 5mV
